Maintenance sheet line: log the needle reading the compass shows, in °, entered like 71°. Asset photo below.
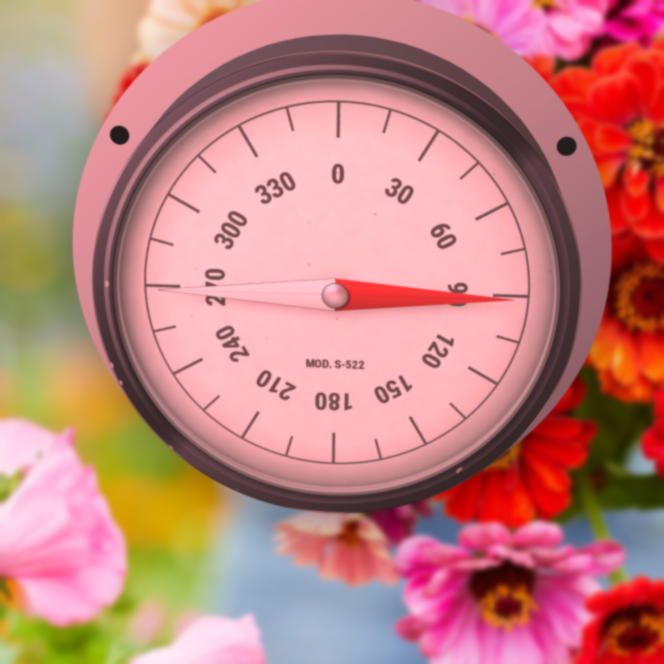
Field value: 90°
